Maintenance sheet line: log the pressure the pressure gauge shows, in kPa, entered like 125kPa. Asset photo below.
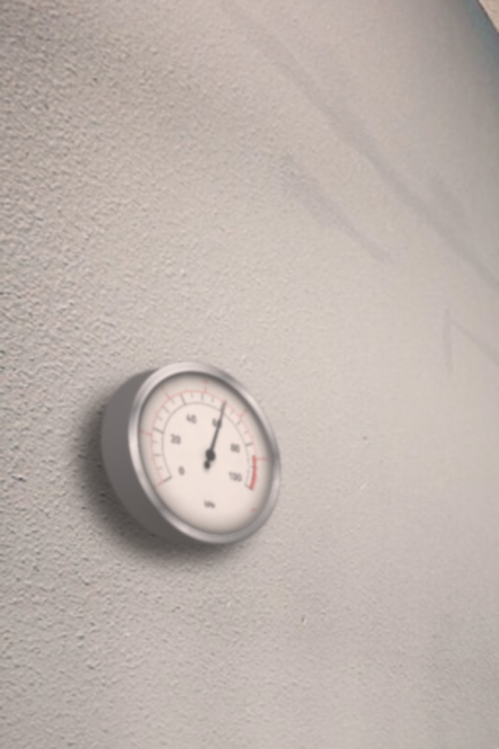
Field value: 60kPa
